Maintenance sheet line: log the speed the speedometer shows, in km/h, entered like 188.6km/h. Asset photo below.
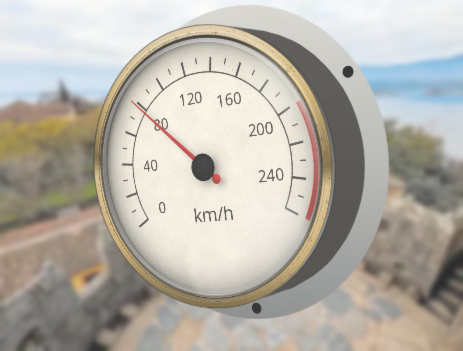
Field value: 80km/h
